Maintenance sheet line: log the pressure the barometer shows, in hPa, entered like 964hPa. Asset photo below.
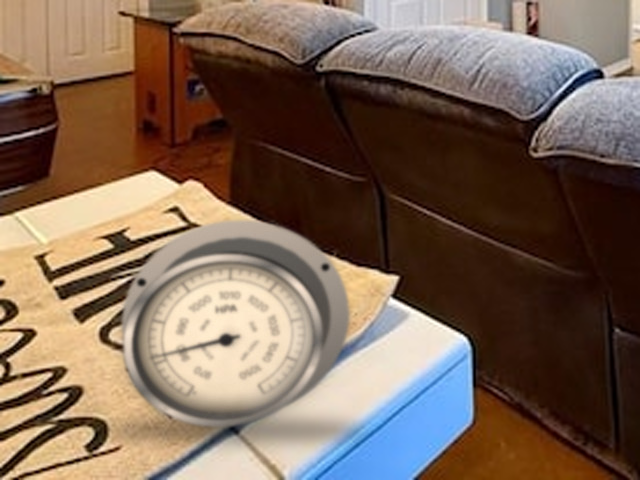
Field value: 982hPa
